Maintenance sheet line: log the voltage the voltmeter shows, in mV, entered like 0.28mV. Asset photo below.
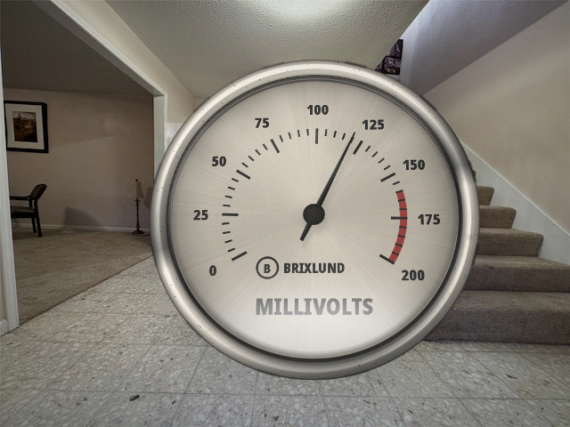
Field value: 120mV
